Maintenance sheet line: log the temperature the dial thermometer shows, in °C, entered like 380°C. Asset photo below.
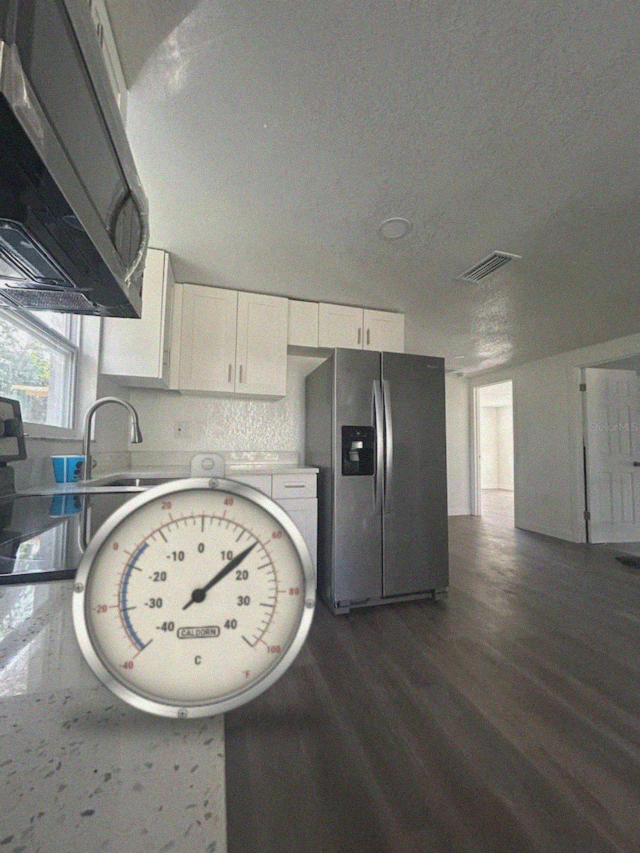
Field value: 14°C
